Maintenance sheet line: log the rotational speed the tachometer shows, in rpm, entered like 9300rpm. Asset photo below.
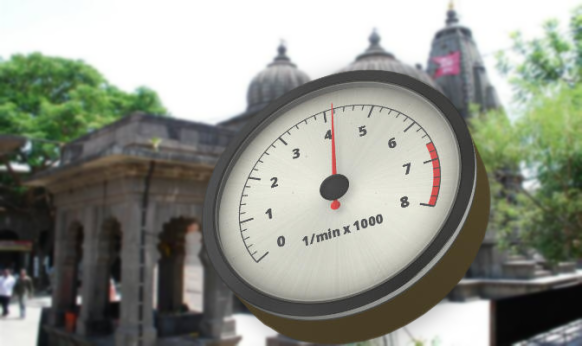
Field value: 4200rpm
